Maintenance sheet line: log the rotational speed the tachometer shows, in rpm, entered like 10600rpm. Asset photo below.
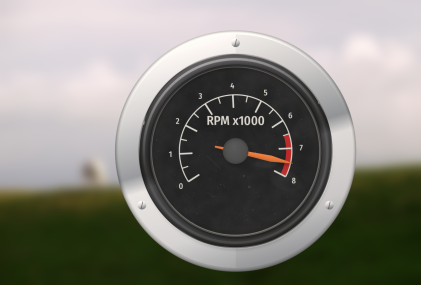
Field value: 7500rpm
